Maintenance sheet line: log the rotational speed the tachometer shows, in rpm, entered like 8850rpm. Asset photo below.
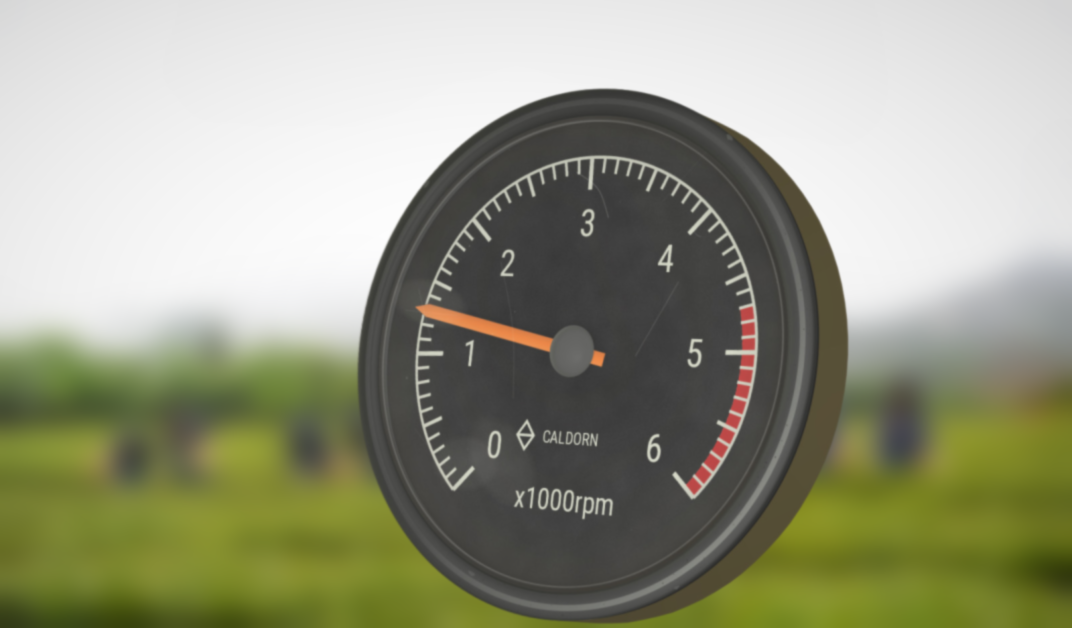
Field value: 1300rpm
